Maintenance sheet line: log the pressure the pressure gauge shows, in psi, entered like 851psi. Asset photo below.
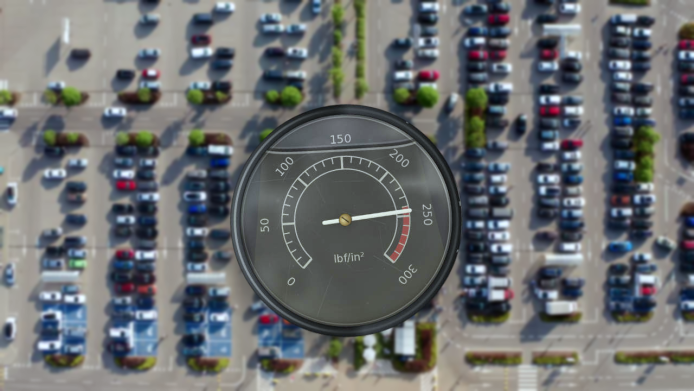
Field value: 245psi
